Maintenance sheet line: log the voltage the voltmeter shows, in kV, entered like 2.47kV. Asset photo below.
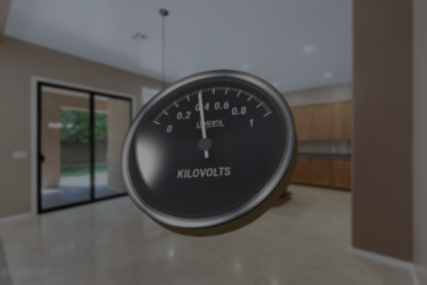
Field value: 0.4kV
